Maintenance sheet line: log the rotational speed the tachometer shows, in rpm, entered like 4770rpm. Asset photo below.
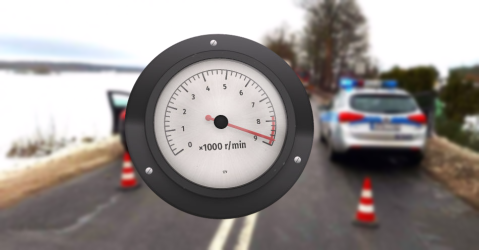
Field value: 8800rpm
